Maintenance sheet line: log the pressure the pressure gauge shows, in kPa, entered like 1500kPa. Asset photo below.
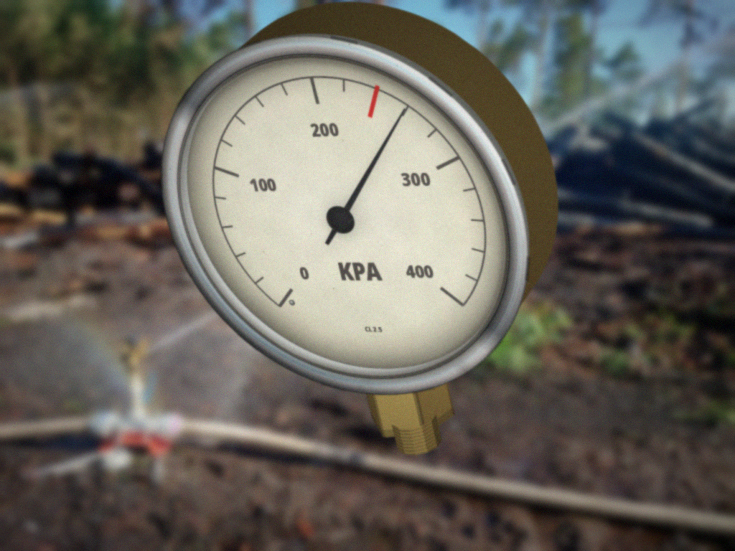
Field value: 260kPa
